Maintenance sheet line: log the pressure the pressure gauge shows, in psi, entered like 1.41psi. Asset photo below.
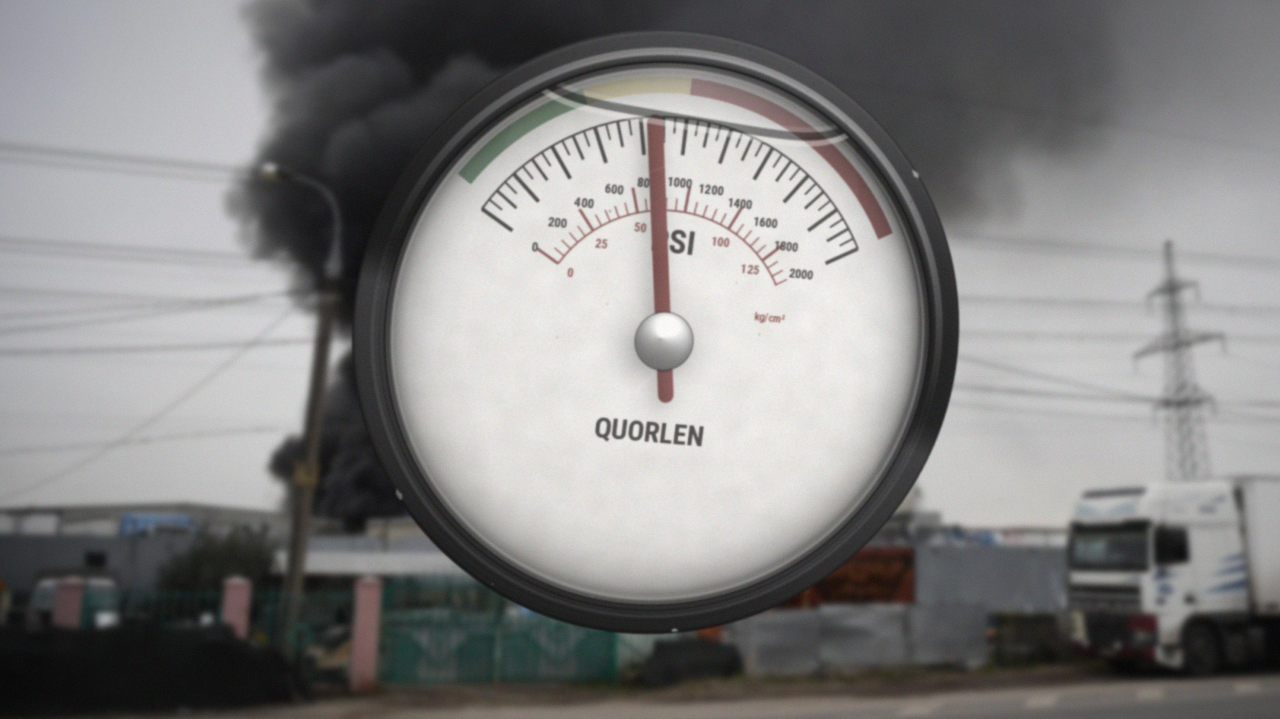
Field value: 850psi
